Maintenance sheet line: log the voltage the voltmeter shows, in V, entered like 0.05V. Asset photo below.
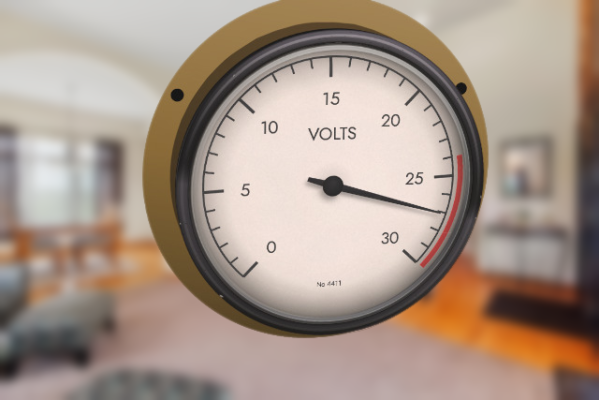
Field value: 27V
